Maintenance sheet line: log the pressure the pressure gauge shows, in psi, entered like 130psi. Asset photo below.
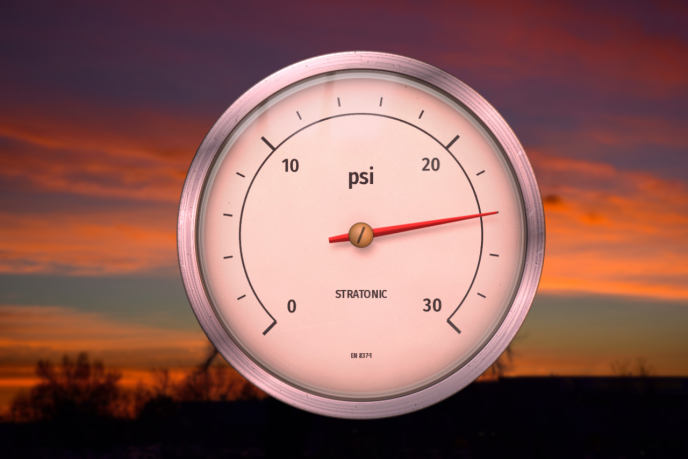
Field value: 24psi
